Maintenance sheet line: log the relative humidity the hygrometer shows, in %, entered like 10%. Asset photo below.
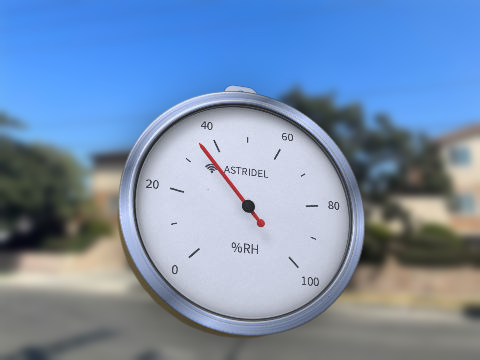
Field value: 35%
